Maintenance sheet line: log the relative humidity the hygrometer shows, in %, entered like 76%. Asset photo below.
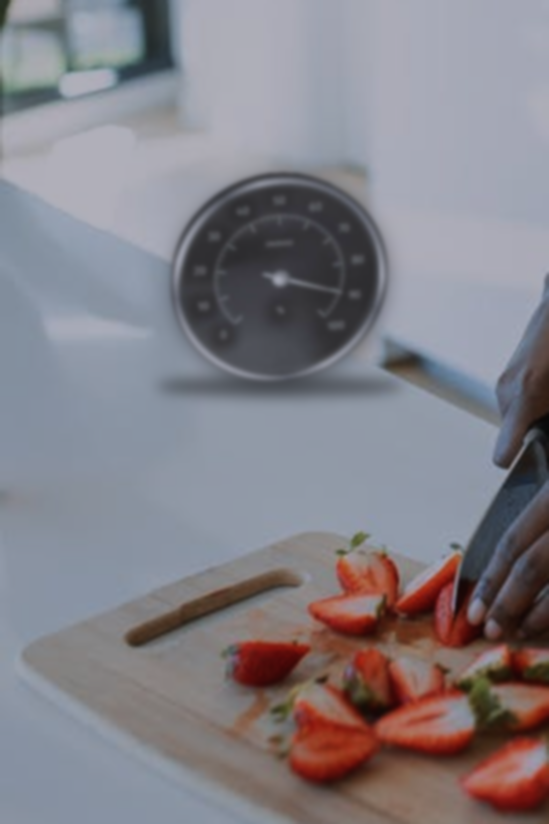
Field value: 90%
